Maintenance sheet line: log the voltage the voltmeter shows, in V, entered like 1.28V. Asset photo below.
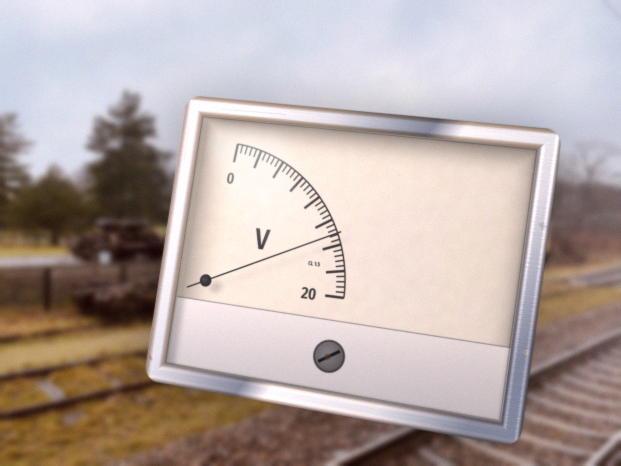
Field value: 14V
